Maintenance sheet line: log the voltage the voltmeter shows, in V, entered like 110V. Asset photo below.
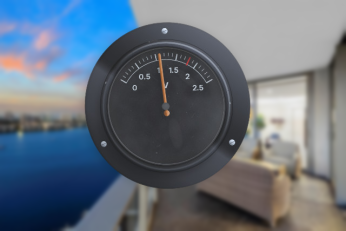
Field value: 1.1V
